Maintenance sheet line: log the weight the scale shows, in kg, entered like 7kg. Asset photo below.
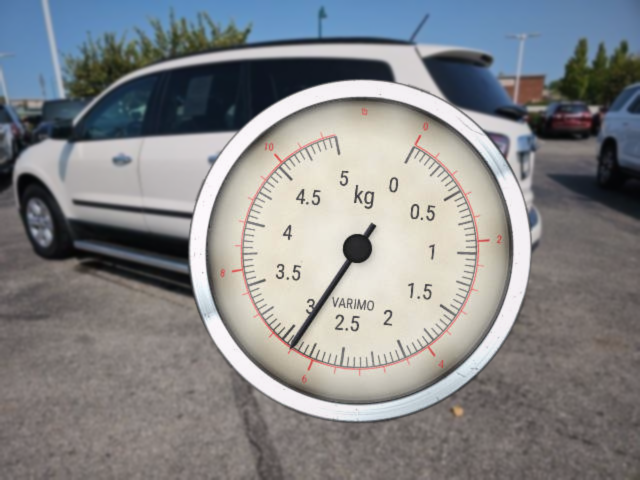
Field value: 2.9kg
